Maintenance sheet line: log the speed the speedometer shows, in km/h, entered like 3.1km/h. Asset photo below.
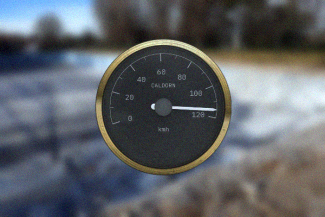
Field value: 115km/h
